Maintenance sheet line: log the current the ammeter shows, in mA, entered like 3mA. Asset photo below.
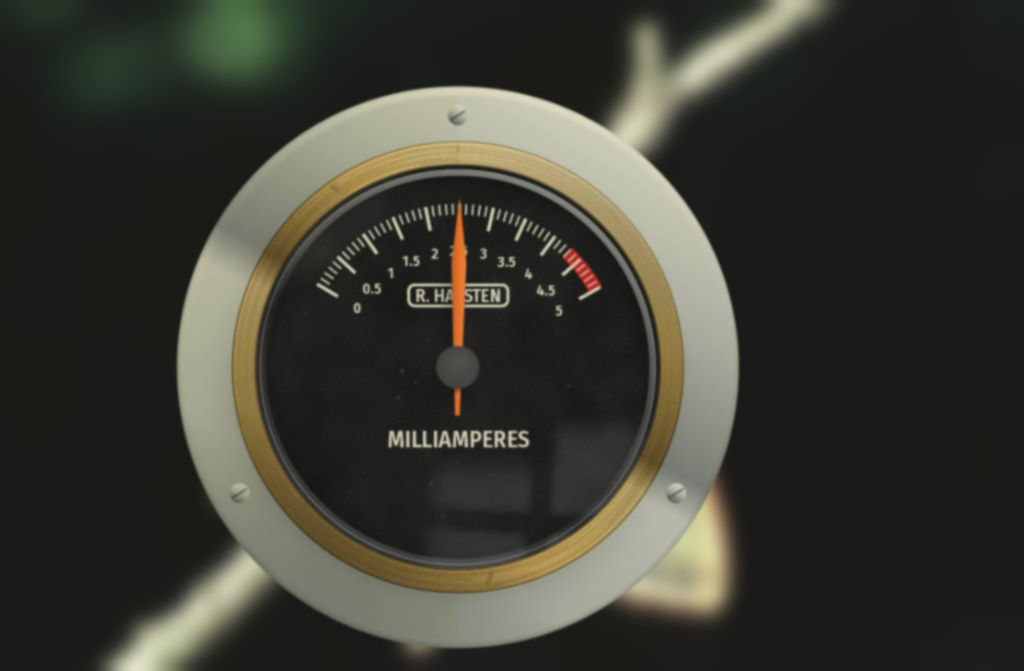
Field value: 2.5mA
